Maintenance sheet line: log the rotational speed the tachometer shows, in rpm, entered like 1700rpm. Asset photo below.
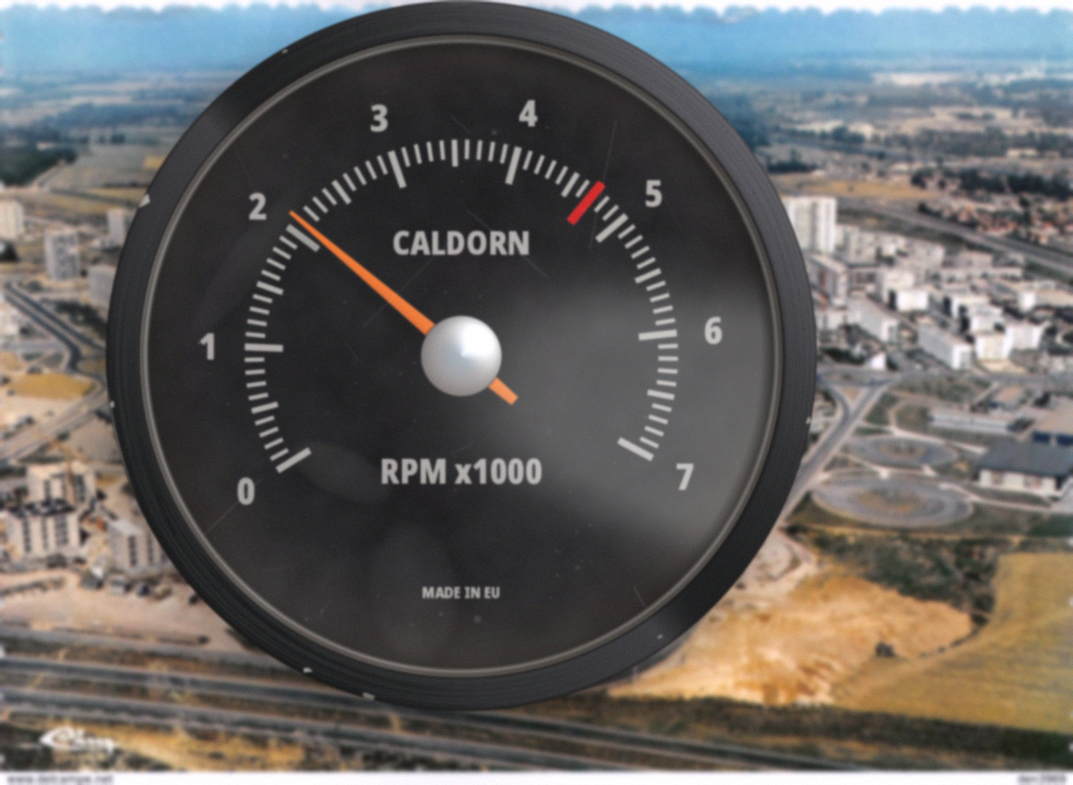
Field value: 2100rpm
